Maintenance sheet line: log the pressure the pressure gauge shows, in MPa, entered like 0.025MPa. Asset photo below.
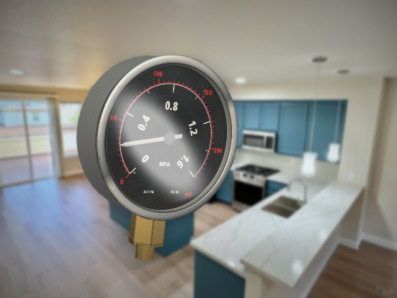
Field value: 0.2MPa
